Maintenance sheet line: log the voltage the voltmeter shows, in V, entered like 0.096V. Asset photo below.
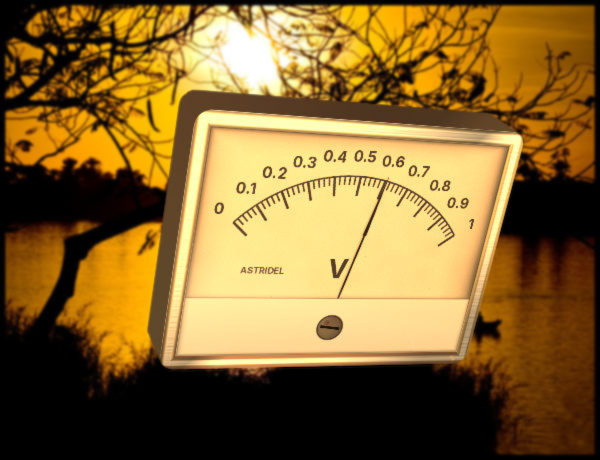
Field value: 0.6V
